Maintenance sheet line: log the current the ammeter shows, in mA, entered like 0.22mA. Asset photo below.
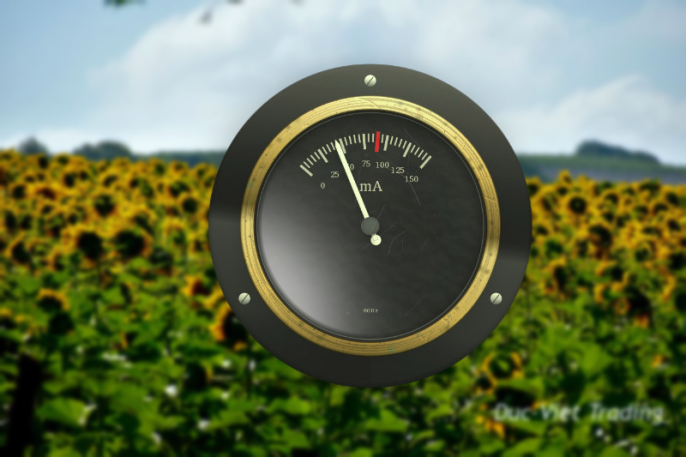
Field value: 45mA
